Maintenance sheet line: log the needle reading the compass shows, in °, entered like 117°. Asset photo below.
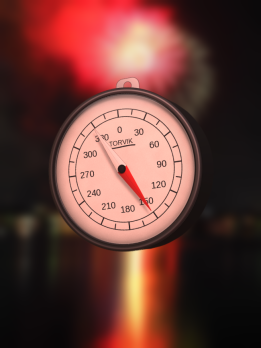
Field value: 150°
